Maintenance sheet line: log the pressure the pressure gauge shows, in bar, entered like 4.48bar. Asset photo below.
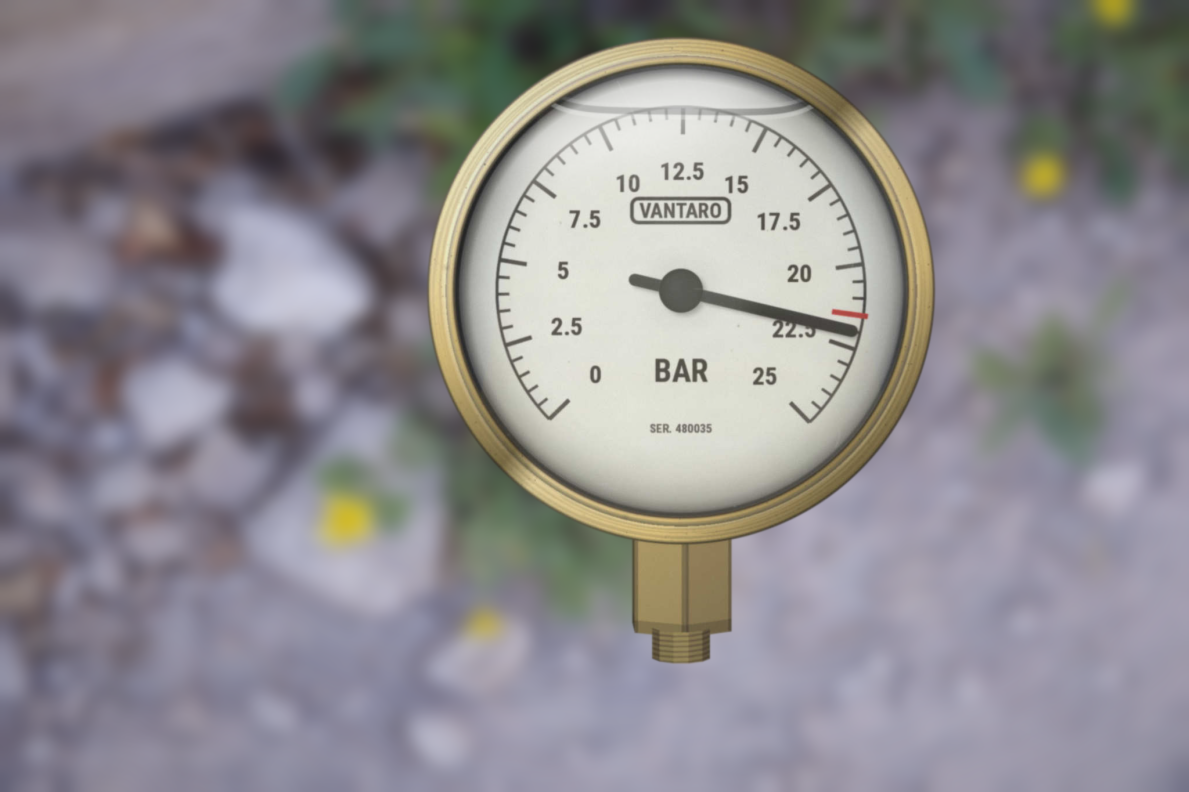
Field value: 22bar
